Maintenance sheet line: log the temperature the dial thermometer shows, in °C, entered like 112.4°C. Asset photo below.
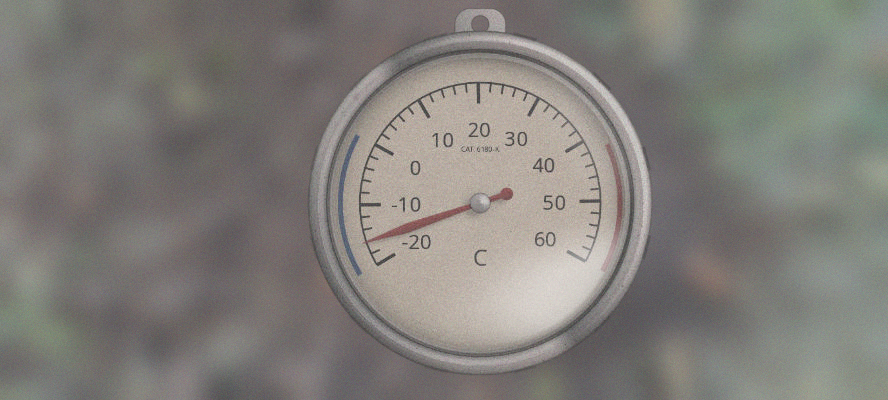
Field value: -16°C
